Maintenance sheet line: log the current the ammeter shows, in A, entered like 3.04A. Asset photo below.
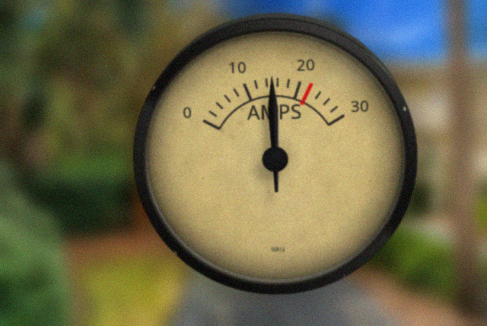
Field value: 15A
